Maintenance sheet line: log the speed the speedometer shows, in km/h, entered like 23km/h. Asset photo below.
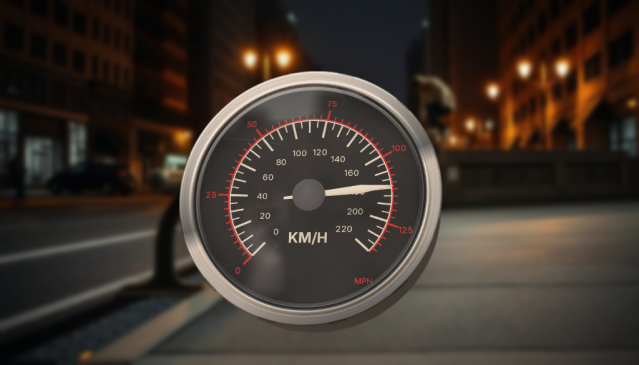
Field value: 180km/h
